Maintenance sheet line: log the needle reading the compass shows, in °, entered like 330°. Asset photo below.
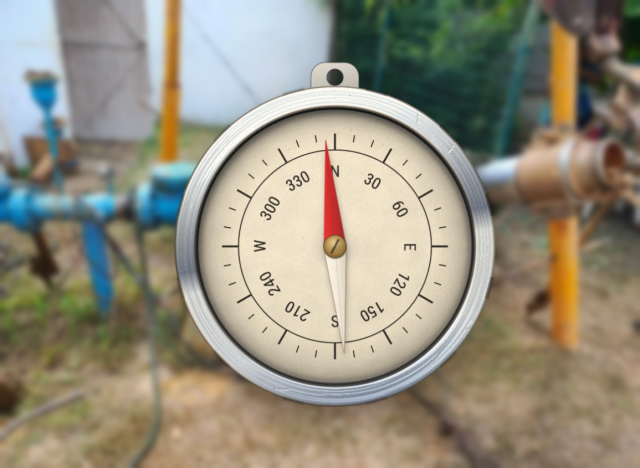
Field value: 355°
